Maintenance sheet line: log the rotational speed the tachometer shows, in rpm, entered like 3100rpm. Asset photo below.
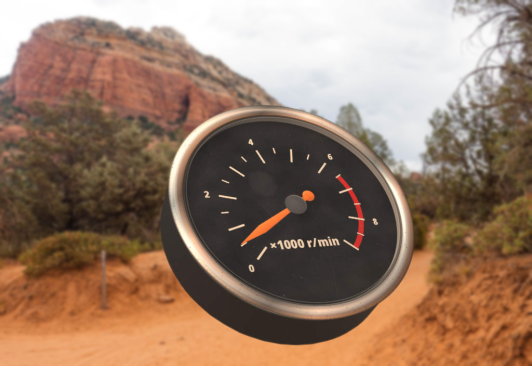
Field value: 500rpm
